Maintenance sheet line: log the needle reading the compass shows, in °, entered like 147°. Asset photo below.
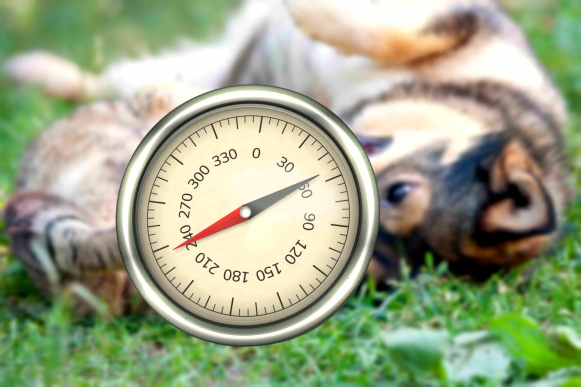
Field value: 235°
